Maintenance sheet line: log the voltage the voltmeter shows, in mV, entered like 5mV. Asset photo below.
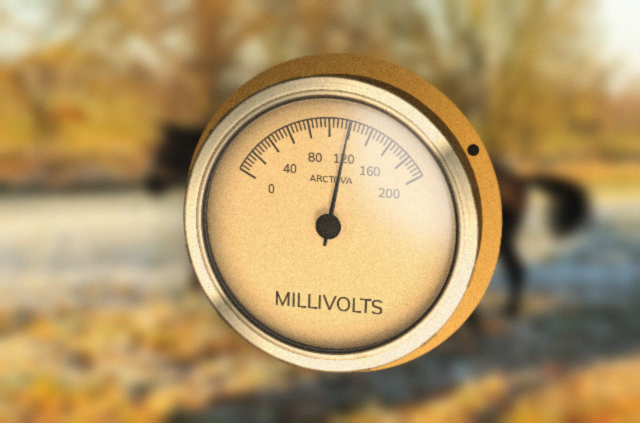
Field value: 120mV
